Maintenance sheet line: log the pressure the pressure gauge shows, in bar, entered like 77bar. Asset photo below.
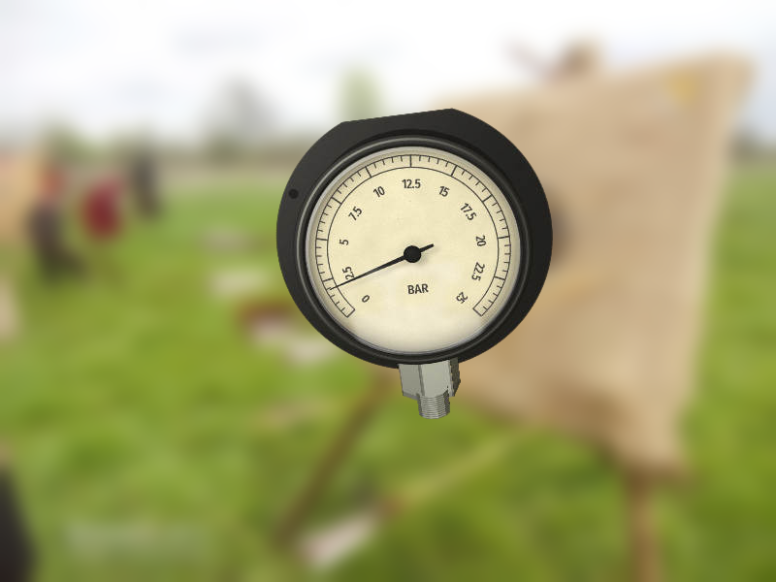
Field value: 2bar
